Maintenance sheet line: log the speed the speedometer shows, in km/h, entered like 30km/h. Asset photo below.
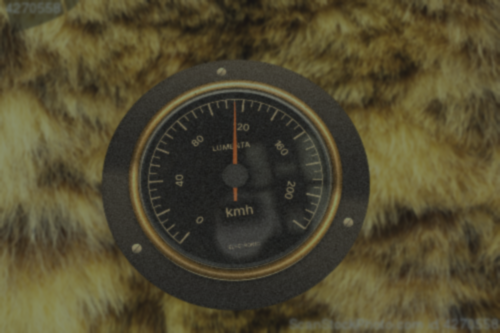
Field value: 115km/h
